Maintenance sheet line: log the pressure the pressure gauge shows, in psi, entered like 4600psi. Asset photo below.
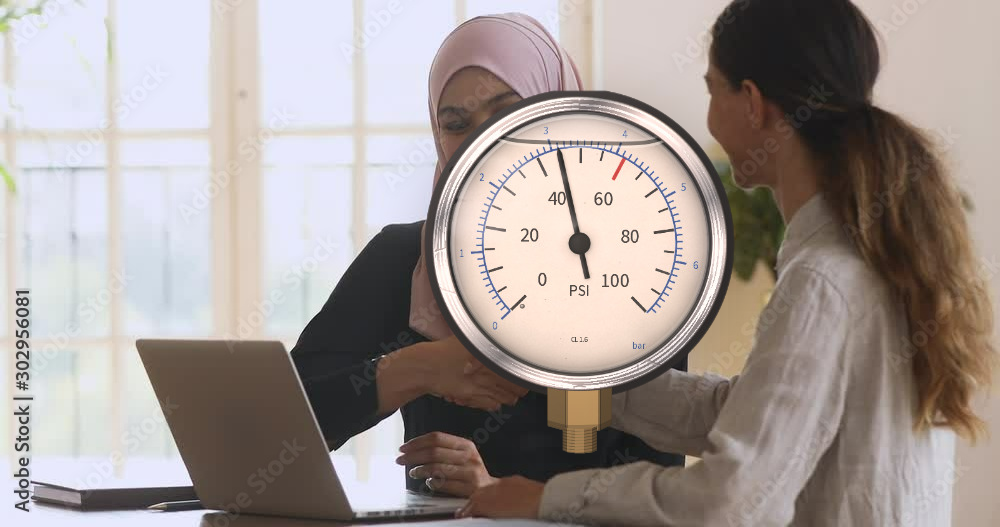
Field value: 45psi
